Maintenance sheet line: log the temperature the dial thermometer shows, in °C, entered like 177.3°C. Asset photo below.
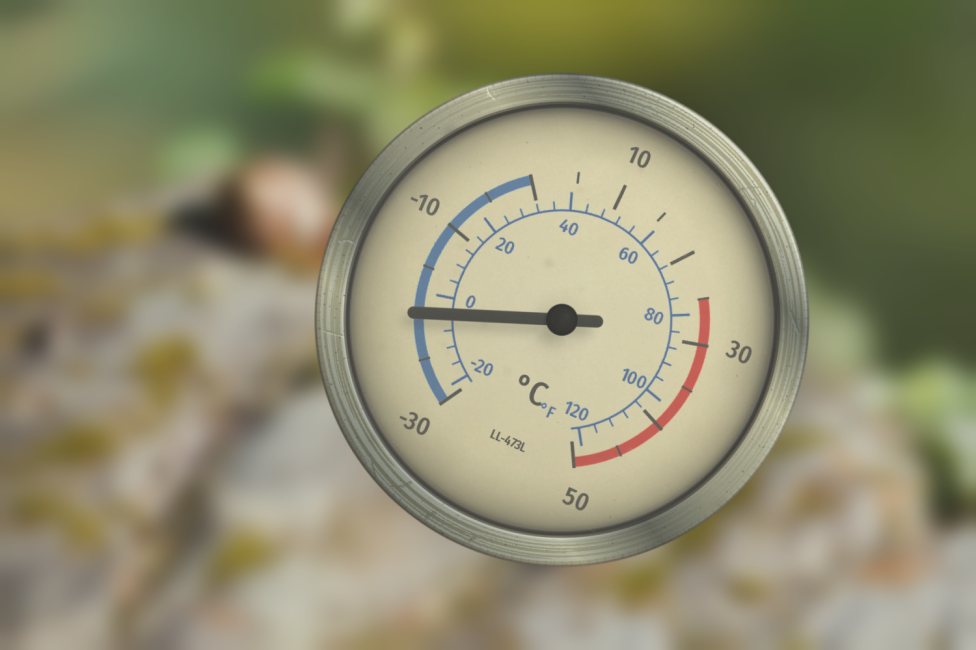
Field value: -20°C
